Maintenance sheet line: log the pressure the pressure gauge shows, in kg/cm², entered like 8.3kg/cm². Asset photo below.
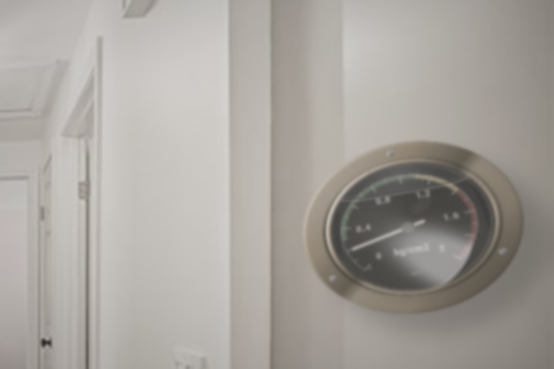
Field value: 0.2kg/cm²
